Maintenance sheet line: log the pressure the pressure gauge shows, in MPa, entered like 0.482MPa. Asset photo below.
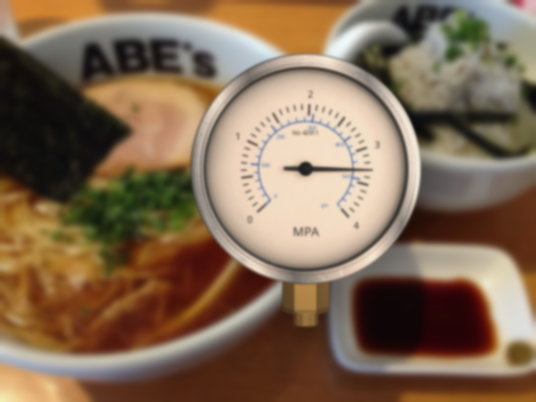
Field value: 3.3MPa
